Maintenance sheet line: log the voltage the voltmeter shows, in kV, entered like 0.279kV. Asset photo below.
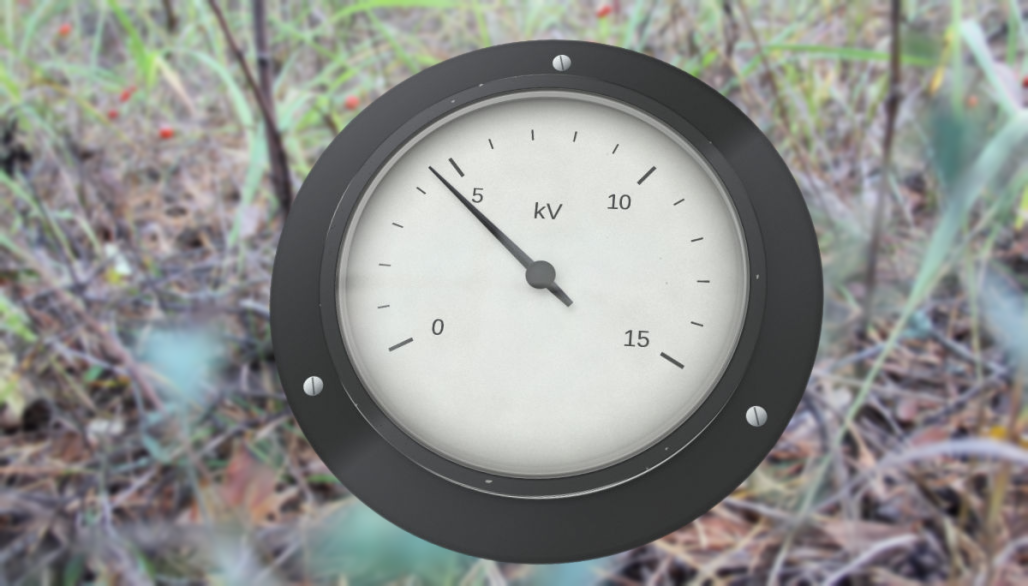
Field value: 4.5kV
